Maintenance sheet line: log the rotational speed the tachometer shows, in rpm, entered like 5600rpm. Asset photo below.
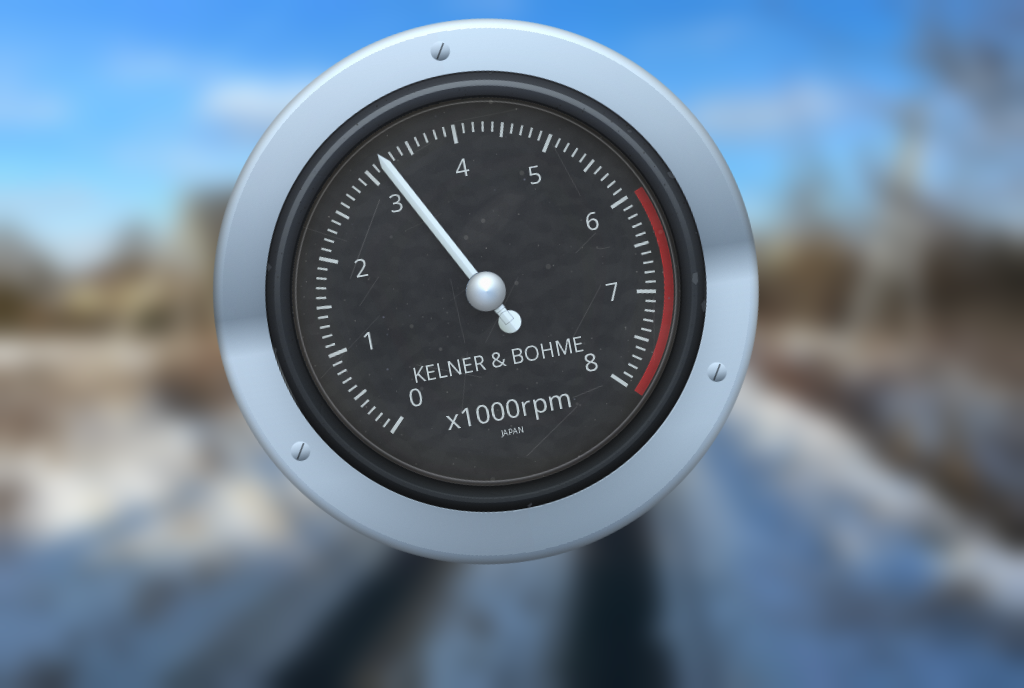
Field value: 3200rpm
